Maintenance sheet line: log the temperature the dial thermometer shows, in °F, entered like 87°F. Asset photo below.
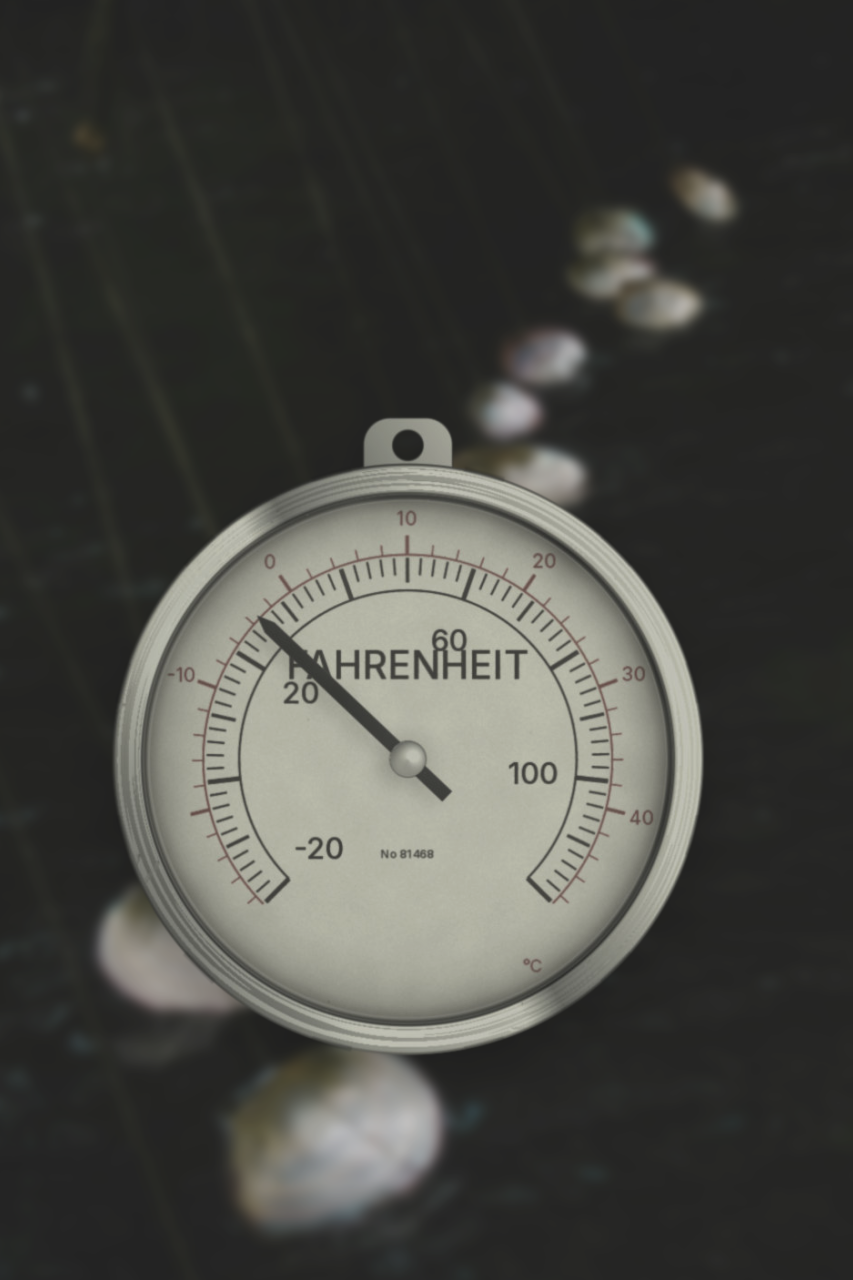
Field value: 26°F
